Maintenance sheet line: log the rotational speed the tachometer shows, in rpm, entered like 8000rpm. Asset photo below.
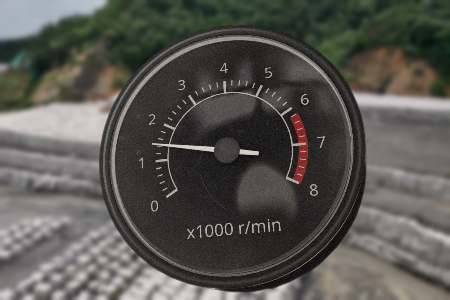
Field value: 1400rpm
